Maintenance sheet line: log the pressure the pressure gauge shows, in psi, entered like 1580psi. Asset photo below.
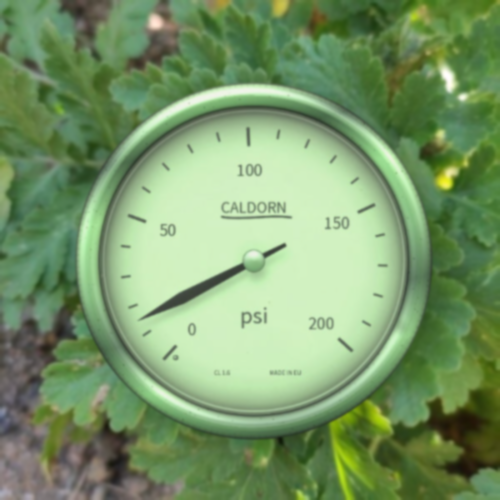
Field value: 15psi
